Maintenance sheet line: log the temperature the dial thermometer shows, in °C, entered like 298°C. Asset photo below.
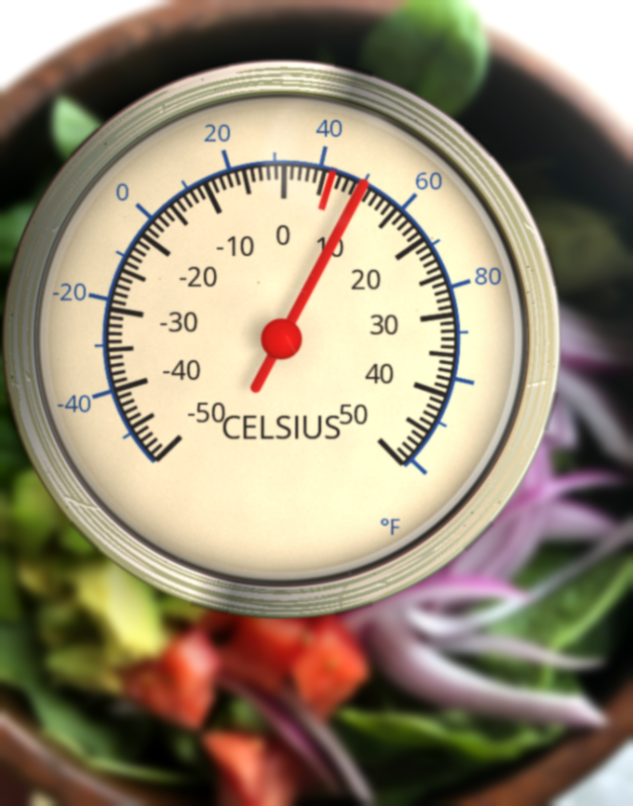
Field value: 10°C
